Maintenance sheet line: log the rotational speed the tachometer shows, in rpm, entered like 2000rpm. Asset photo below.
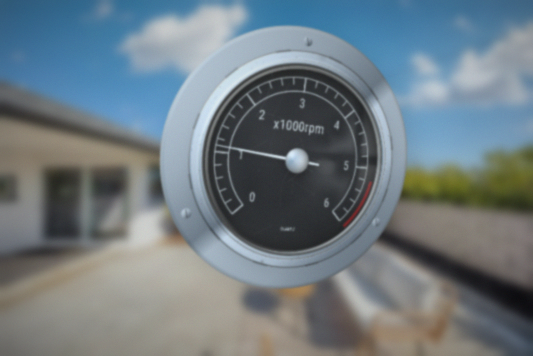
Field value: 1100rpm
